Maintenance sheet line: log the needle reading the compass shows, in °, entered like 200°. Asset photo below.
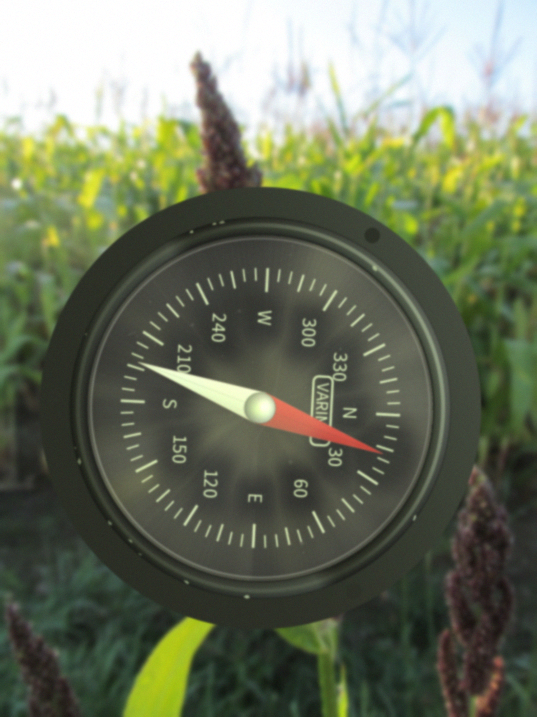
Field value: 17.5°
